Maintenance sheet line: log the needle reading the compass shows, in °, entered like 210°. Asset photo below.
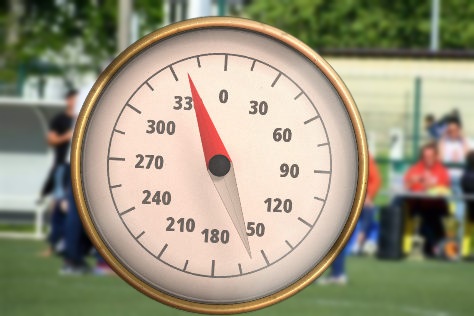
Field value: 337.5°
